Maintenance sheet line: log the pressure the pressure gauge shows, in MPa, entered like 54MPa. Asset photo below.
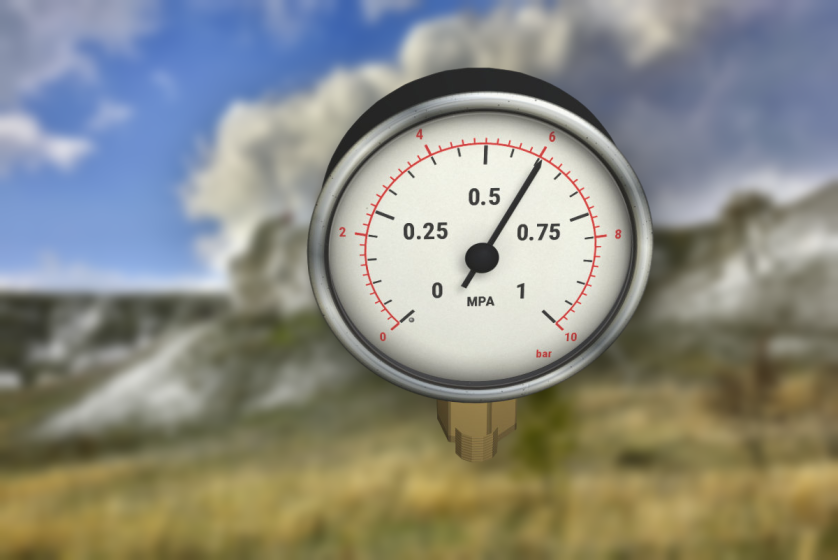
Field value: 0.6MPa
